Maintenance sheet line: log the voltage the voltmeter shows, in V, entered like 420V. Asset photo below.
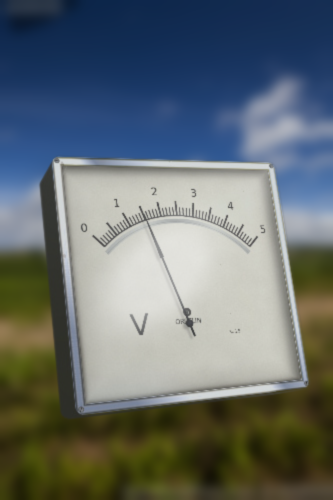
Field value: 1.5V
